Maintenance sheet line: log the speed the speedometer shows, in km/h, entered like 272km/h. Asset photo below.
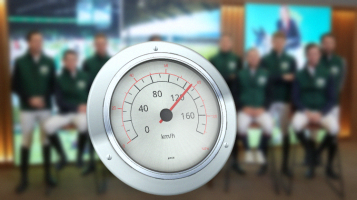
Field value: 125km/h
